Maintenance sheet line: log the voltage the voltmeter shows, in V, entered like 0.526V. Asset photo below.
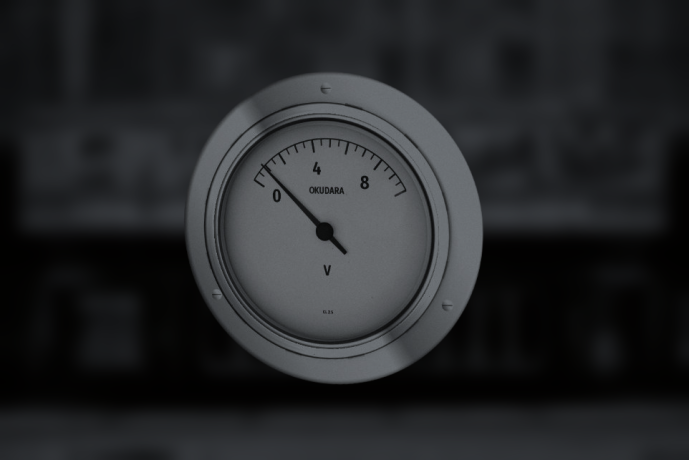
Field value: 1V
